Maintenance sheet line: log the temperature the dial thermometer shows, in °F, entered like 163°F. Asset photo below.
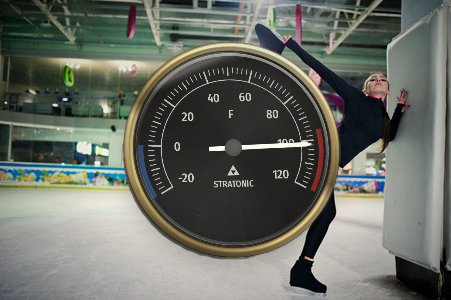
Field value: 102°F
